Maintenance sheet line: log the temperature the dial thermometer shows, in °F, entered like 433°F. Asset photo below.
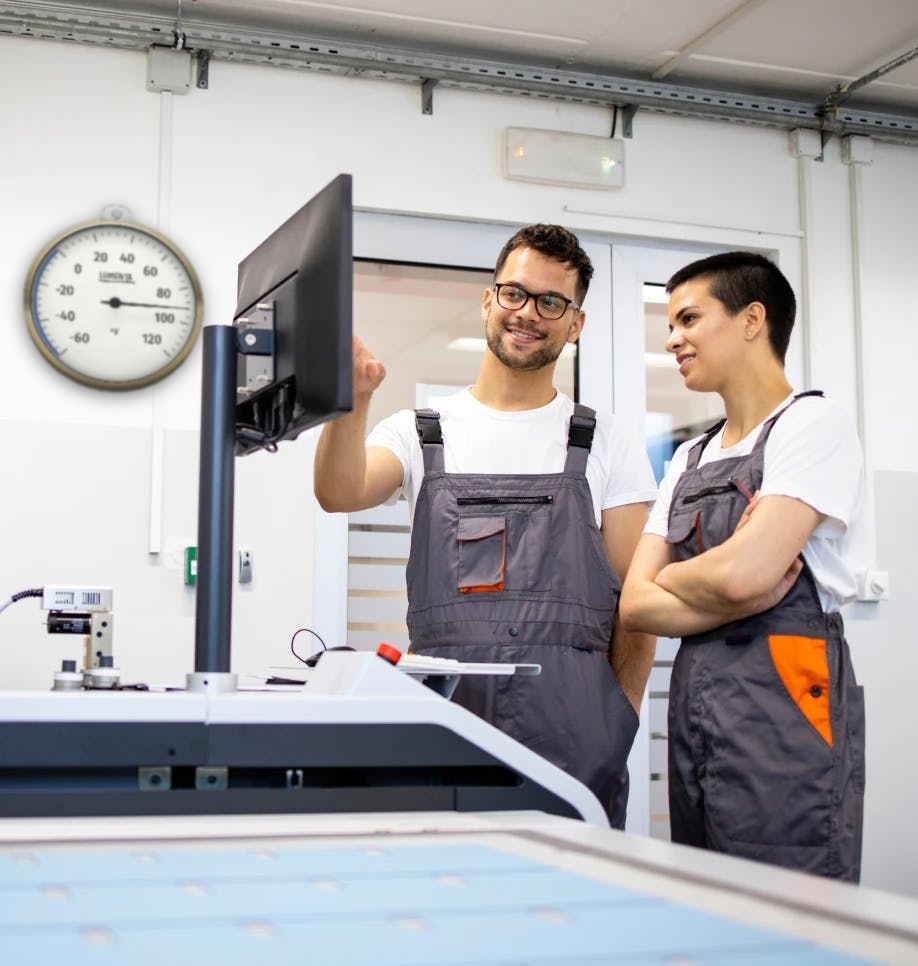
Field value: 92°F
